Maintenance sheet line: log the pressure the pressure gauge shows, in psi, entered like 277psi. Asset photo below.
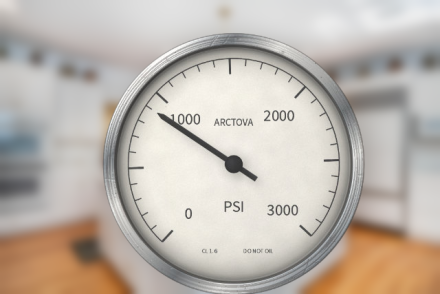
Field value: 900psi
